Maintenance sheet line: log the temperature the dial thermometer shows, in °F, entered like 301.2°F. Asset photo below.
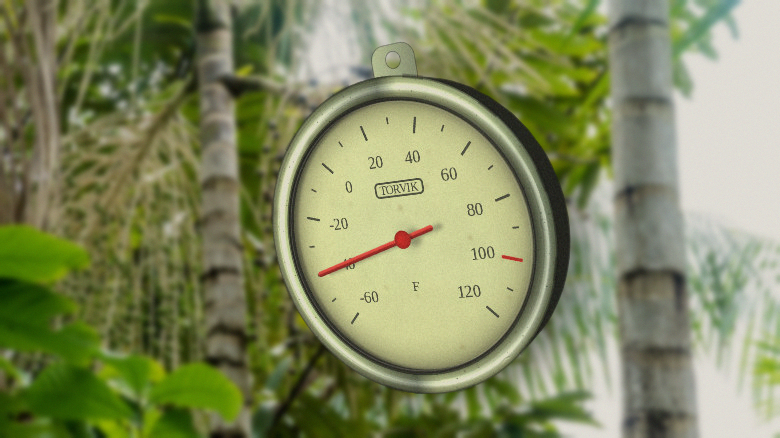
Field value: -40°F
